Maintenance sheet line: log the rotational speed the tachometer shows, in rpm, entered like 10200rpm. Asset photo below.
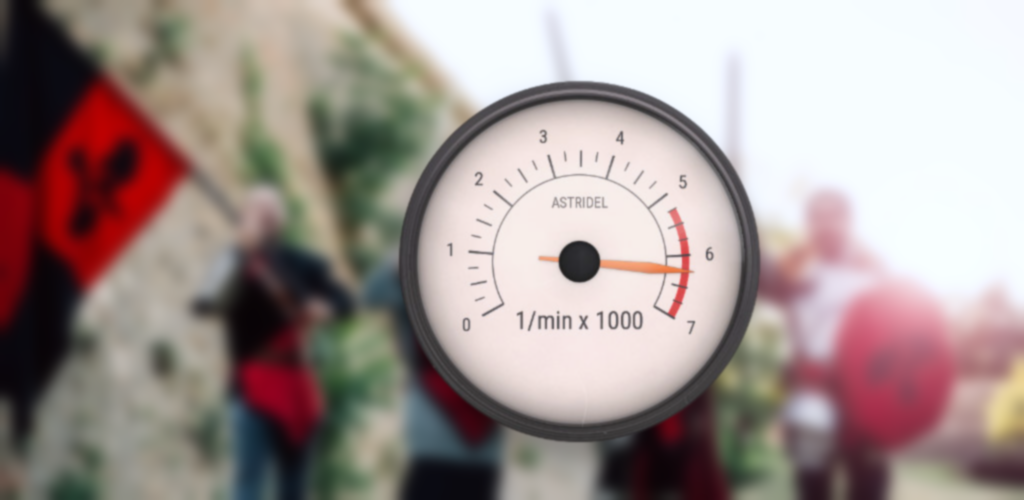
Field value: 6250rpm
